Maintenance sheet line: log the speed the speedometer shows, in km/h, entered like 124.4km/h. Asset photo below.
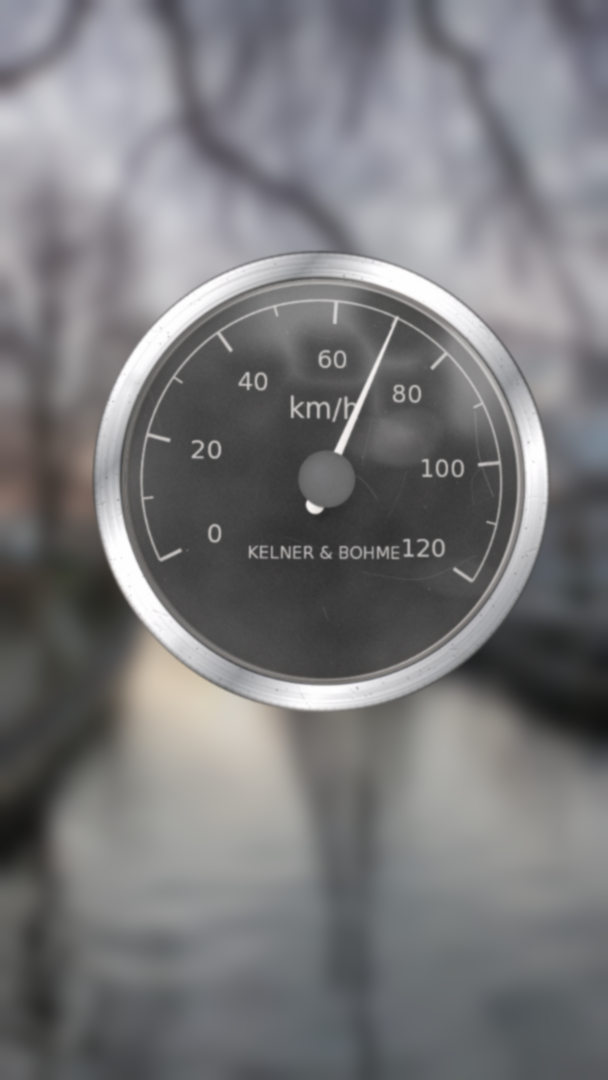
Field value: 70km/h
